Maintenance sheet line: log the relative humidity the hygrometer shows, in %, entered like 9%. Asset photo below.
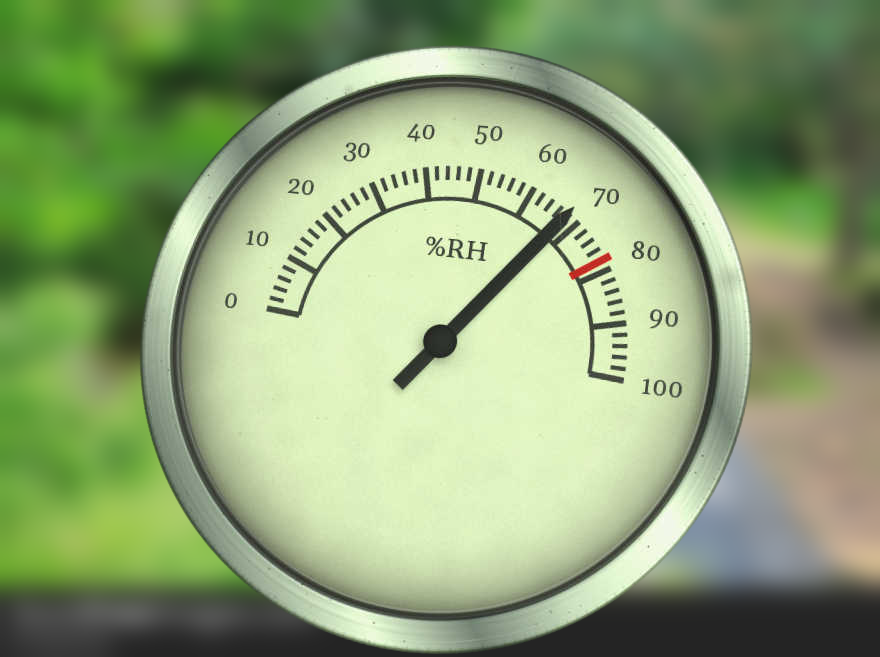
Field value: 68%
